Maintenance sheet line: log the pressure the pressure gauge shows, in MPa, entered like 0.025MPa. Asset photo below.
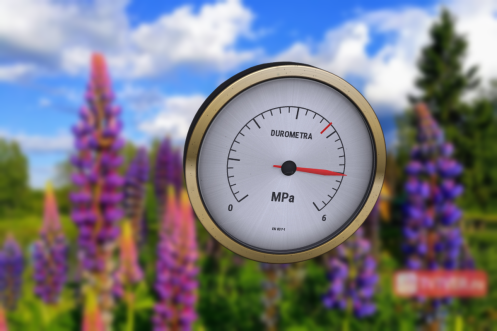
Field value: 5MPa
